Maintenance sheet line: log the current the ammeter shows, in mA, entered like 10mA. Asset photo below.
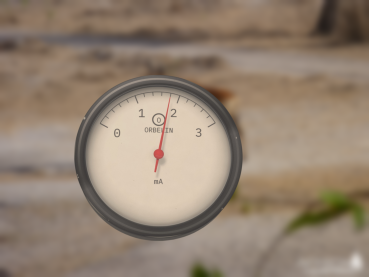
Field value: 1.8mA
